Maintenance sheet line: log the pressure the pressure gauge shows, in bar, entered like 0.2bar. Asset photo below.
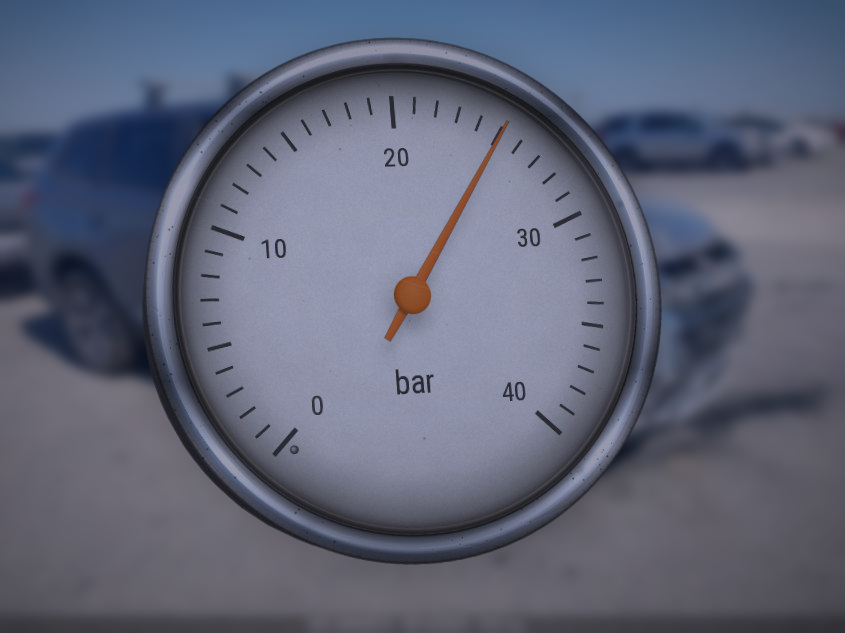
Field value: 25bar
